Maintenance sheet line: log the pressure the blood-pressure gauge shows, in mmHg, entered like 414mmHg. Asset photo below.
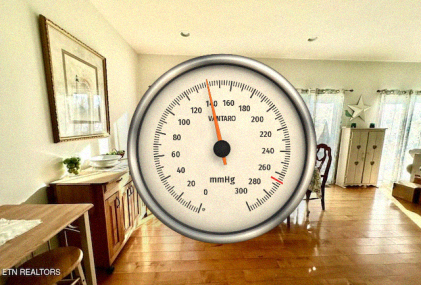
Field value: 140mmHg
